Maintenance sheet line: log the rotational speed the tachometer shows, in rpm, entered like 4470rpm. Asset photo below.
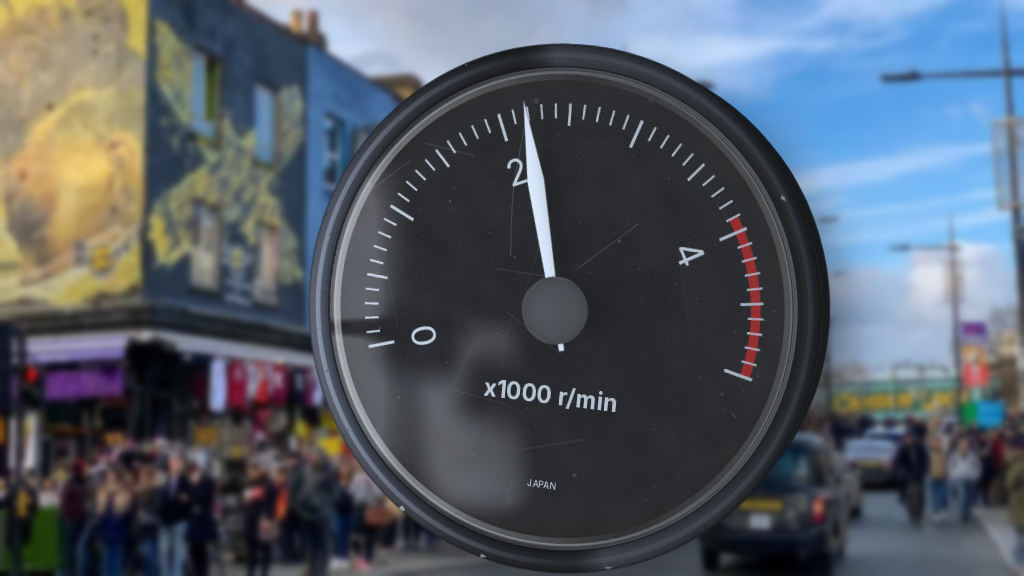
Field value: 2200rpm
